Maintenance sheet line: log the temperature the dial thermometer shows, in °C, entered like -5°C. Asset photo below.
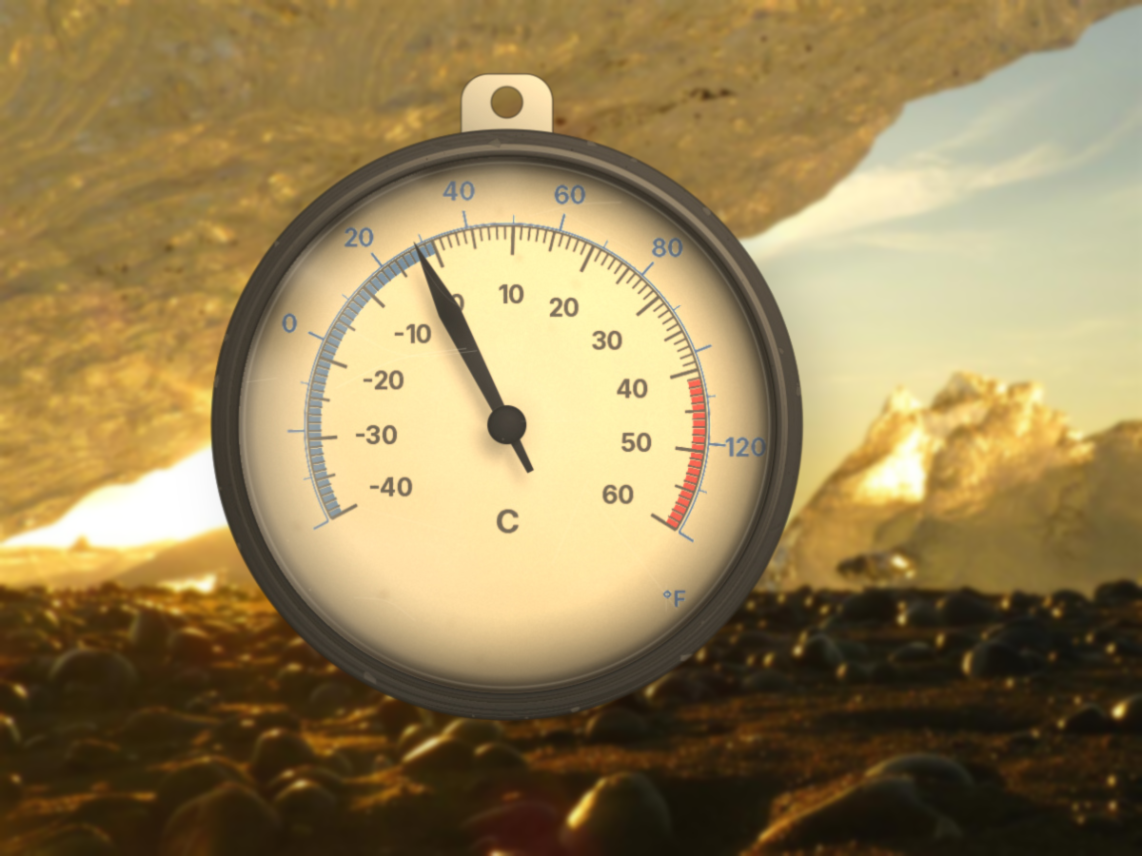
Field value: -2°C
